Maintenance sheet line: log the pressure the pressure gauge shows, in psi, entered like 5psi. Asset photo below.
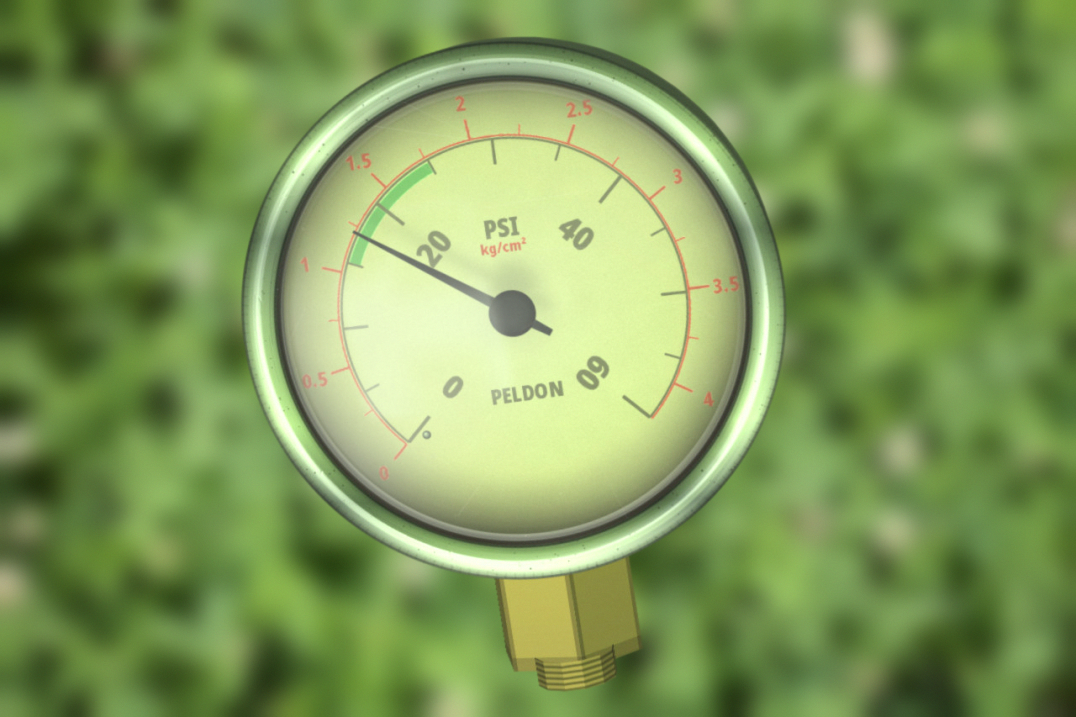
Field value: 17.5psi
